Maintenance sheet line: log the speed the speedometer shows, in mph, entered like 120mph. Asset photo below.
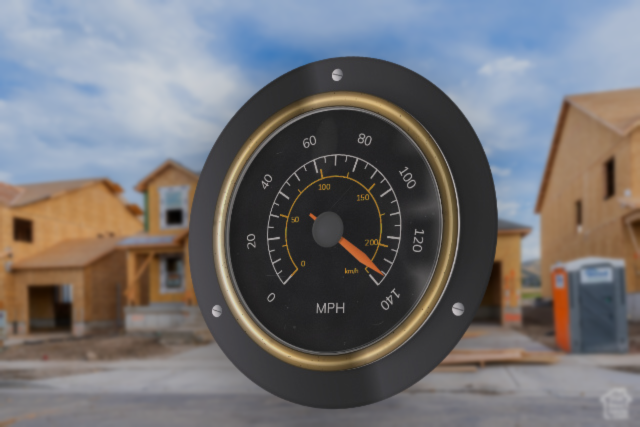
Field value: 135mph
